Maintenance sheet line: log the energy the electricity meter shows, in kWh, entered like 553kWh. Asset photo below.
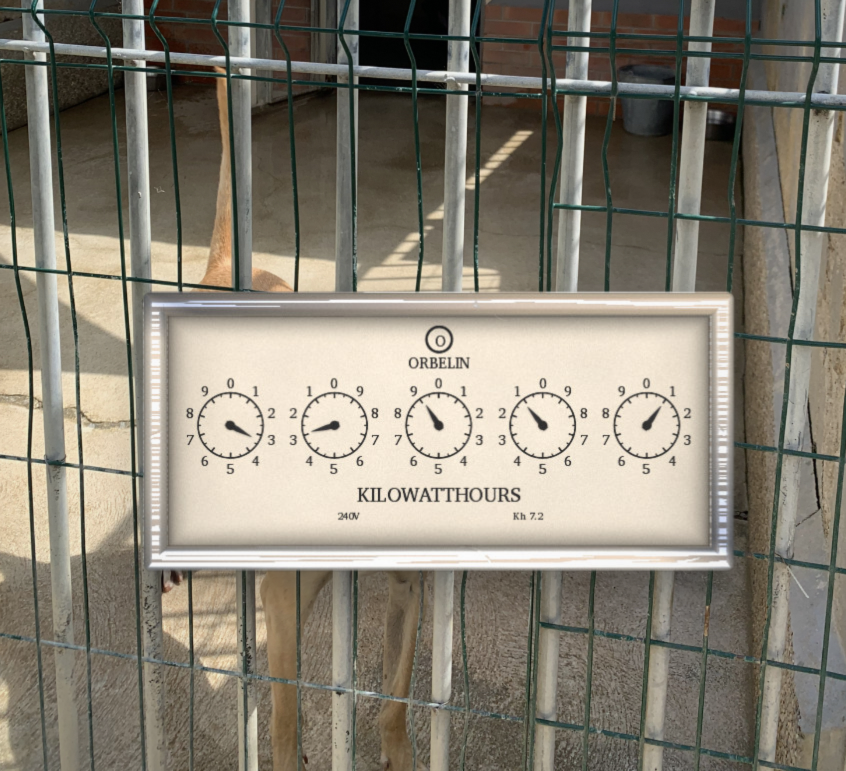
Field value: 32911kWh
